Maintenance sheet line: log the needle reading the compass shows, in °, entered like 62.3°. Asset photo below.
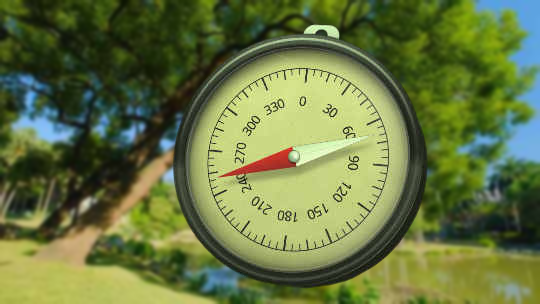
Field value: 250°
